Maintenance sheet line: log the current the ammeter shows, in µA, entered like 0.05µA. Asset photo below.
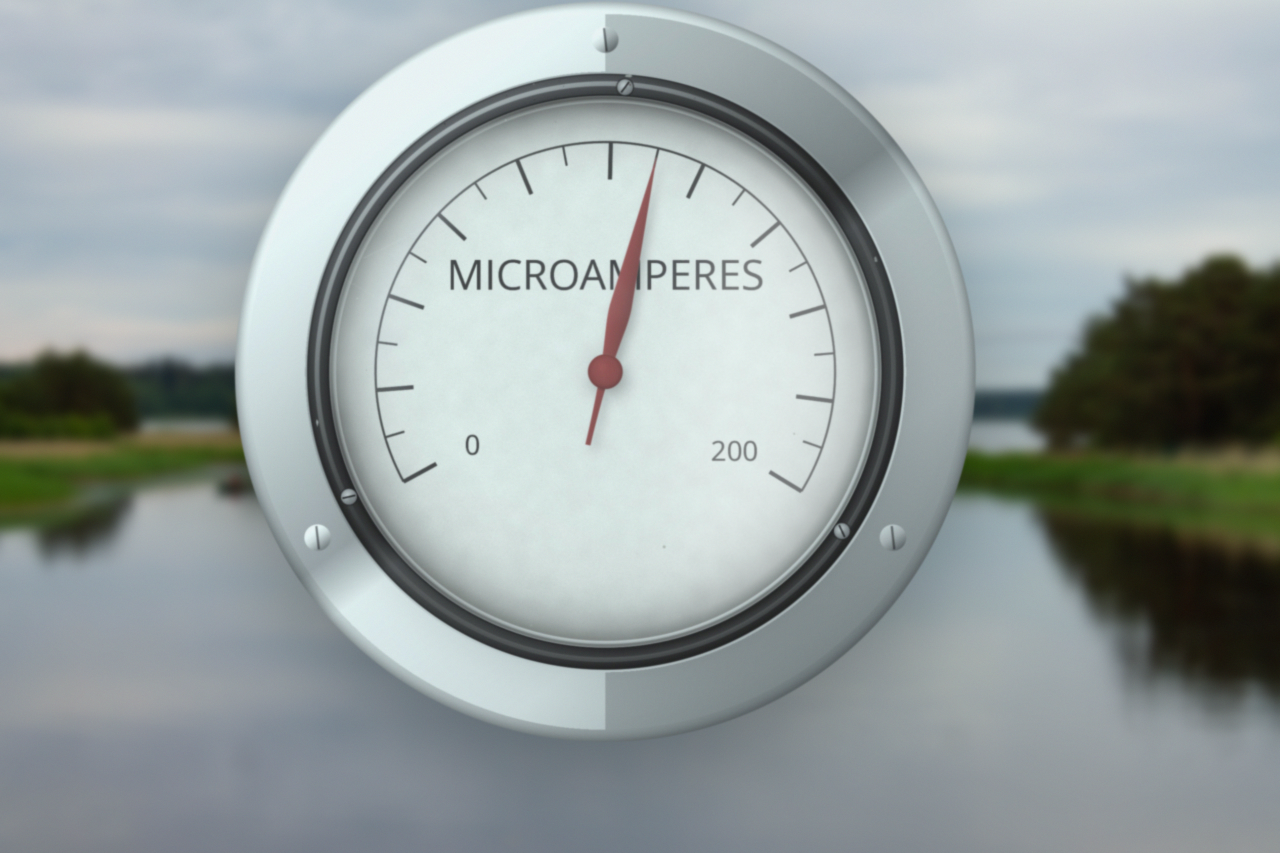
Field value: 110µA
